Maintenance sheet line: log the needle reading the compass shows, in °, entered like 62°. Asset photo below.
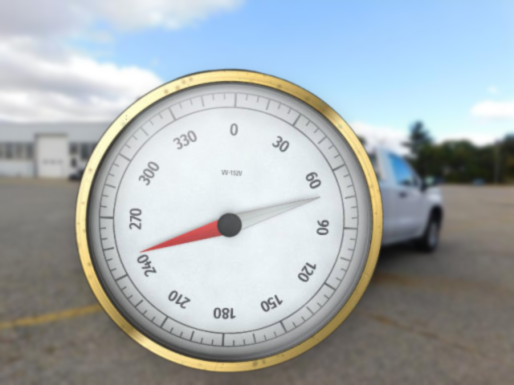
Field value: 250°
